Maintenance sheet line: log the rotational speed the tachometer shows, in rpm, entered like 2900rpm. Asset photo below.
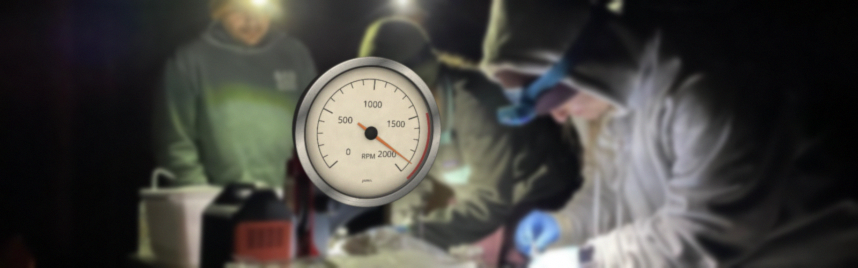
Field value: 1900rpm
